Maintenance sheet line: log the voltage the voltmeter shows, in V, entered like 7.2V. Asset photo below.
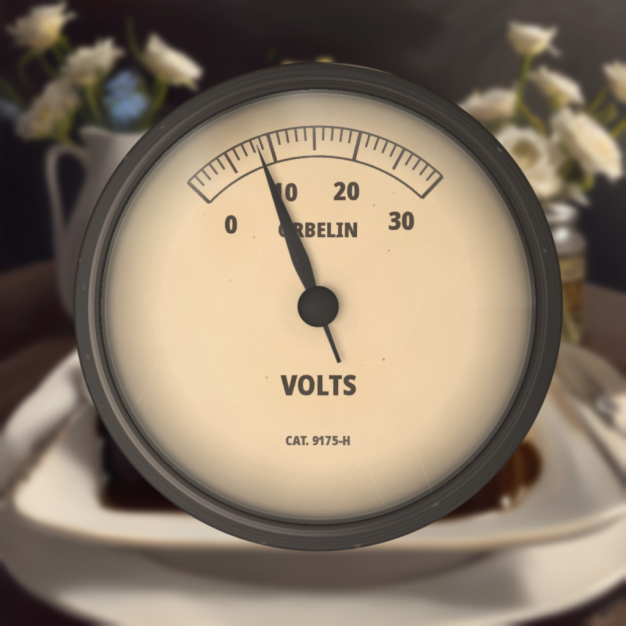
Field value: 8.5V
